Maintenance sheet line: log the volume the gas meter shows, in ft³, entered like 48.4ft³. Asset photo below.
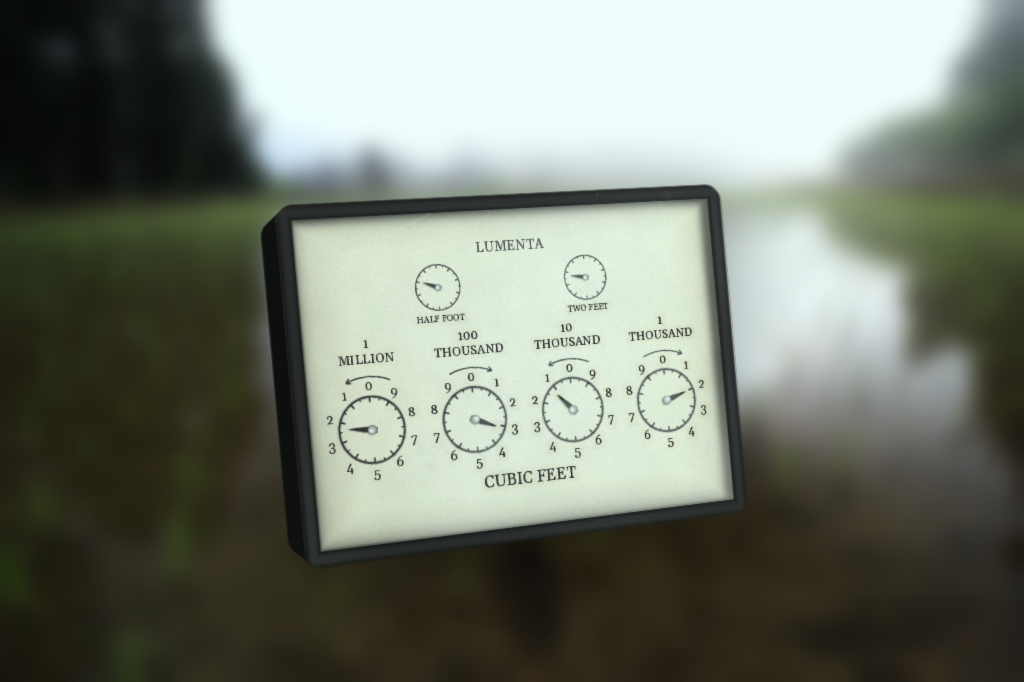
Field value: 231200ft³
